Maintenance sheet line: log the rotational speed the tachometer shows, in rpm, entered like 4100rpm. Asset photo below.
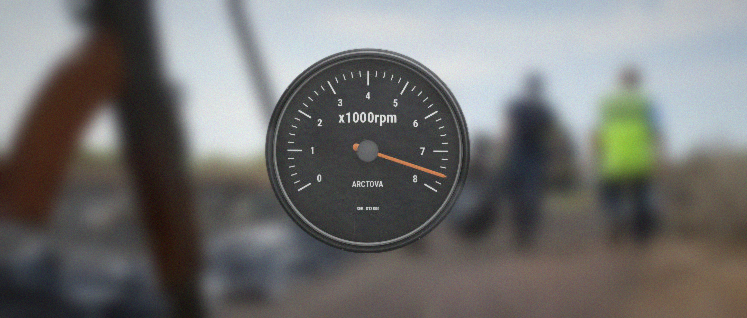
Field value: 7600rpm
